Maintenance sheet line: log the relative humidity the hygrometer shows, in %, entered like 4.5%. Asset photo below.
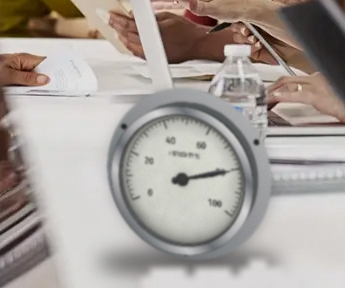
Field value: 80%
